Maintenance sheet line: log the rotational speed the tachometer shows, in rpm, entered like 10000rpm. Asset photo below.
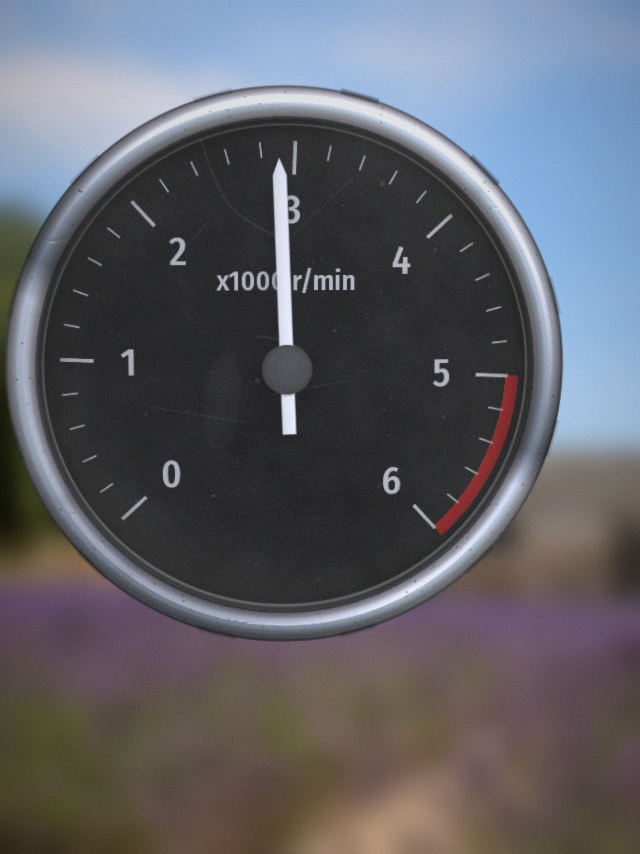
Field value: 2900rpm
